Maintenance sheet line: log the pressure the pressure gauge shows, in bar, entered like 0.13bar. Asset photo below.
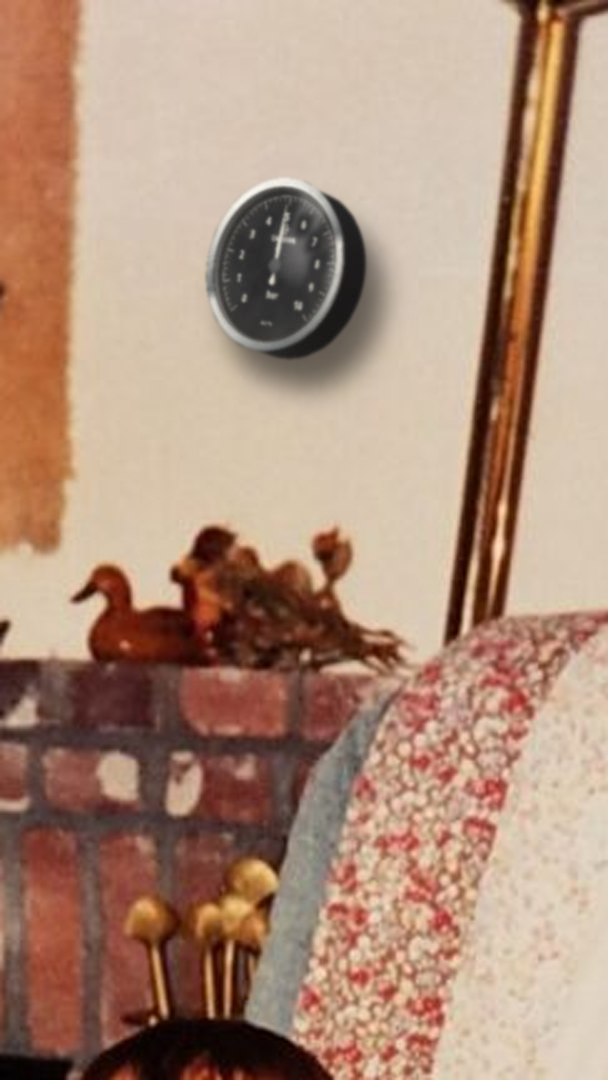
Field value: 5bar
